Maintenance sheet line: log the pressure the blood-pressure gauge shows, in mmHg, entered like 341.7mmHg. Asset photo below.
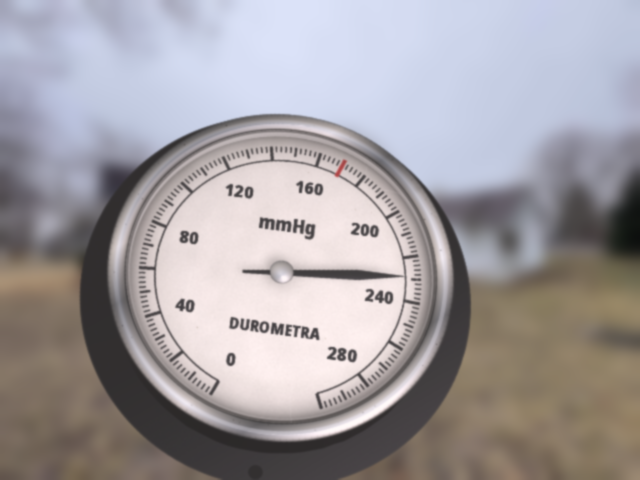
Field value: 230mmHg
